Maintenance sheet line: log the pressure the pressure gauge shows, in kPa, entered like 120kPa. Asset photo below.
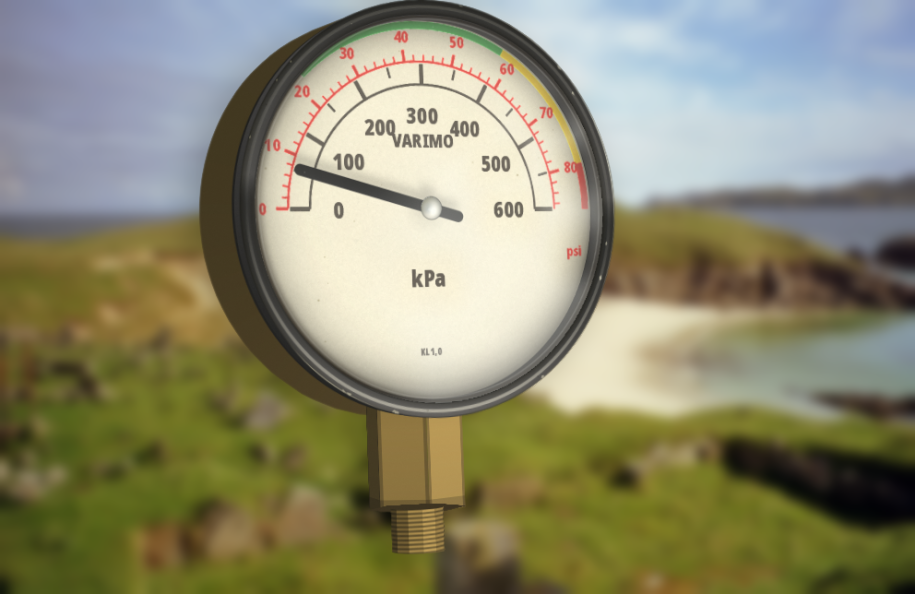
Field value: 50kPa
